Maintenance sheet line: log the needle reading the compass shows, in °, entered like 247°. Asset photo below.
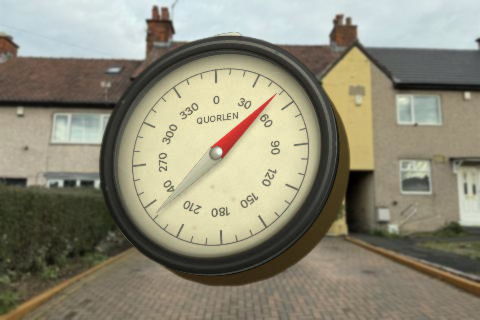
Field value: 50°
